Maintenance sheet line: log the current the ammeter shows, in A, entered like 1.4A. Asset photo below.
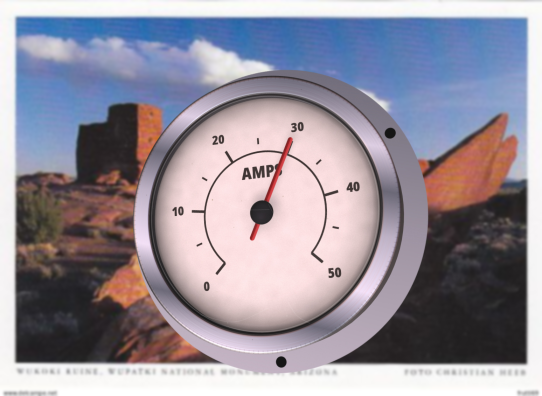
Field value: 30A
